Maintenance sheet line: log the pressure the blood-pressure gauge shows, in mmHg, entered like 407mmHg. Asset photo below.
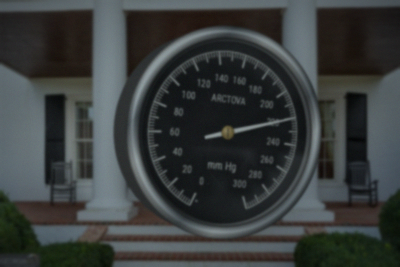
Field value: 220mmHg
